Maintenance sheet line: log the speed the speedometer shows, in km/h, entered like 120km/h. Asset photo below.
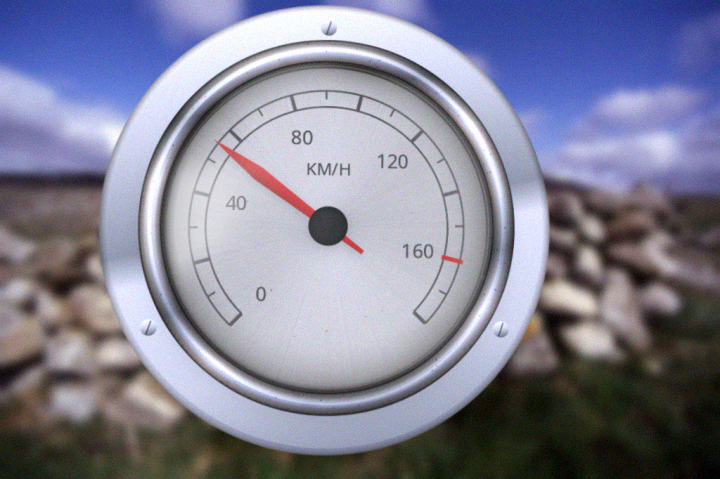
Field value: 55km/h
